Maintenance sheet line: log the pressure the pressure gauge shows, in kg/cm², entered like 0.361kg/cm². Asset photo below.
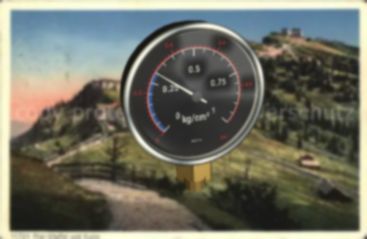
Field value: 0.3kg/cm²
